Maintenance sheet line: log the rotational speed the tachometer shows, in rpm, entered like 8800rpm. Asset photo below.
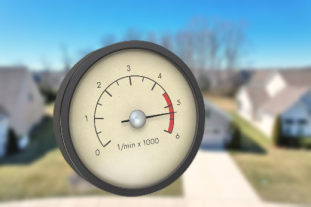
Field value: 5250rpm
